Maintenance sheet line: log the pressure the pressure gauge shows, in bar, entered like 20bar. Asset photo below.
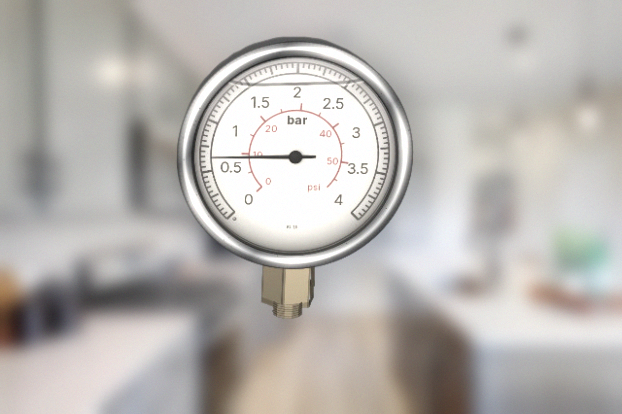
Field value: 0.65bar
